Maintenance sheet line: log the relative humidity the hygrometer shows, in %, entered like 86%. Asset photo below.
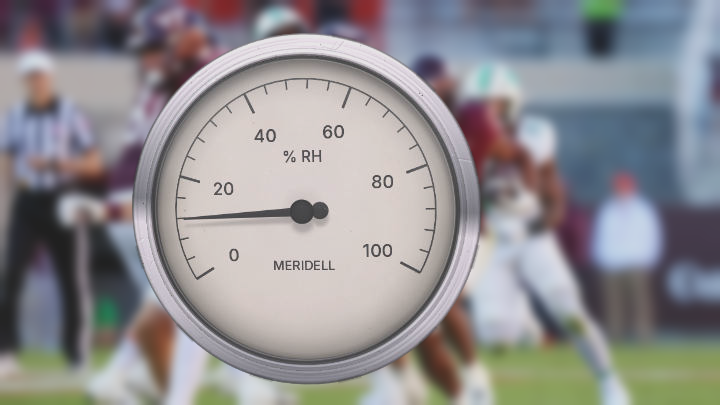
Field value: 12%
